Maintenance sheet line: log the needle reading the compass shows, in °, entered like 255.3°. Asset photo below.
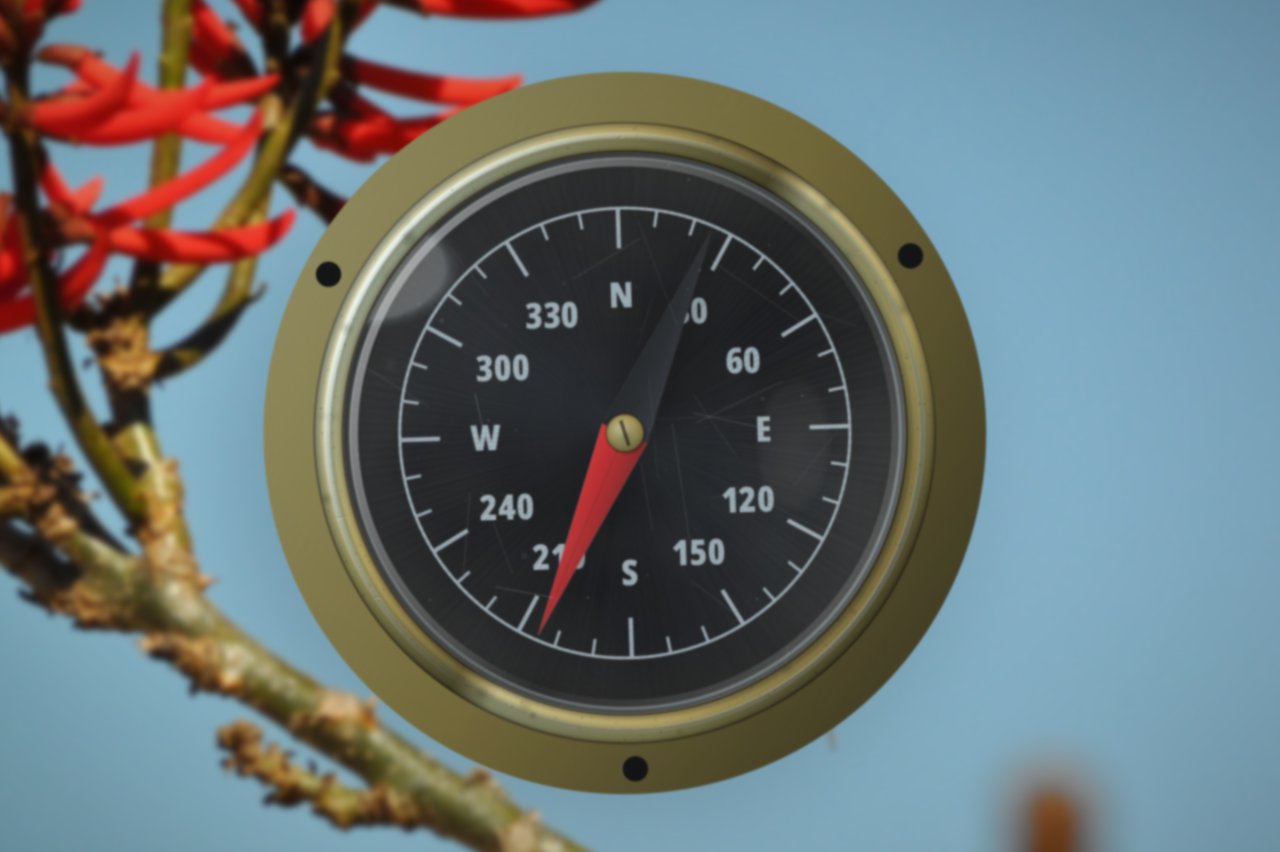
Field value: 205°
